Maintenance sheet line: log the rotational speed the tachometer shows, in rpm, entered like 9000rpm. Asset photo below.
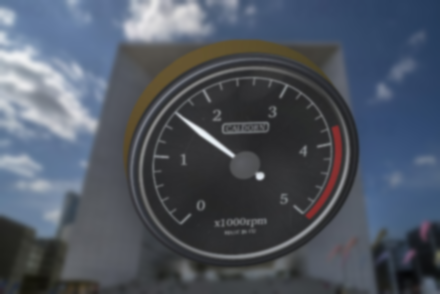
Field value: 1600rpm
